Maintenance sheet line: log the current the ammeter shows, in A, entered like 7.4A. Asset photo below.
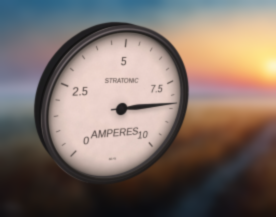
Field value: 8.25A
